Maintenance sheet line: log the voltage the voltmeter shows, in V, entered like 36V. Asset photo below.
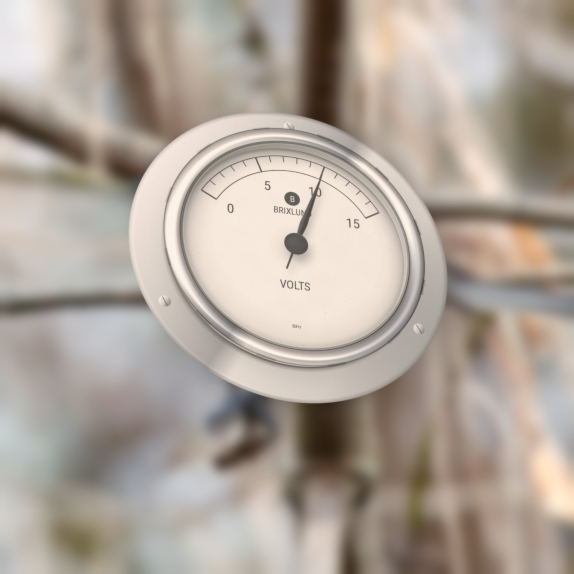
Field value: 10V
